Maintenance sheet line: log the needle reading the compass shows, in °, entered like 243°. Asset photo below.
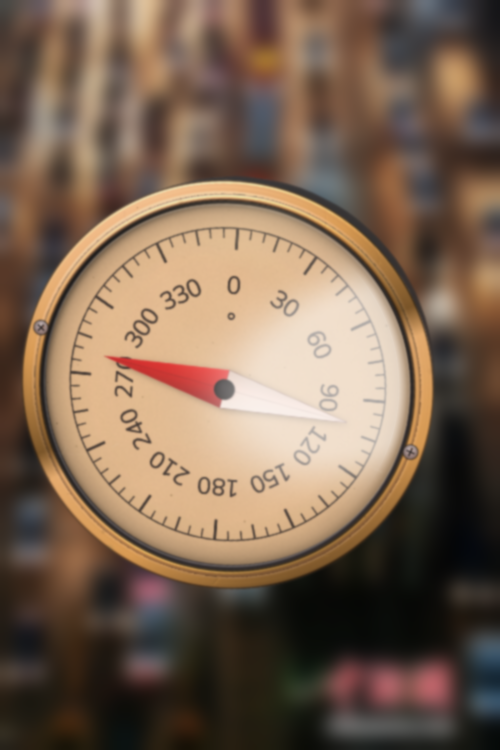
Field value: 280°
